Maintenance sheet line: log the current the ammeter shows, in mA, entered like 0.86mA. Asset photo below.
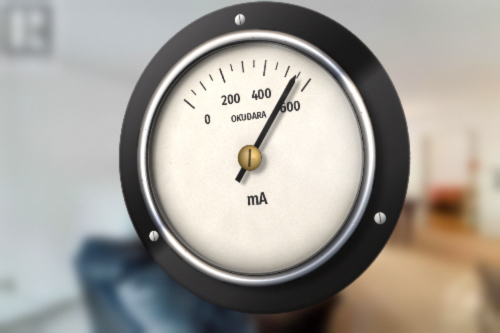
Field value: 550mA
